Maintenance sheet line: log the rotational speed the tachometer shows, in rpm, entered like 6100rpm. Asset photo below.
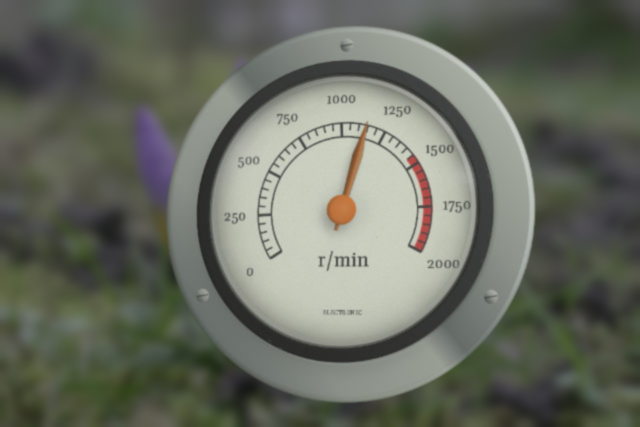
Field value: 1150rpm
